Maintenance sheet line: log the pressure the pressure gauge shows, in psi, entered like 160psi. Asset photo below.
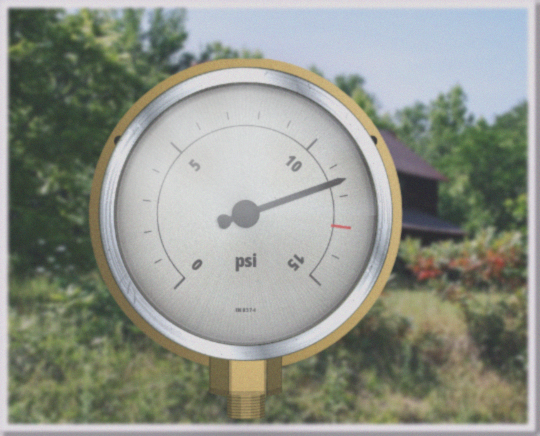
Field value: 11.5psi
